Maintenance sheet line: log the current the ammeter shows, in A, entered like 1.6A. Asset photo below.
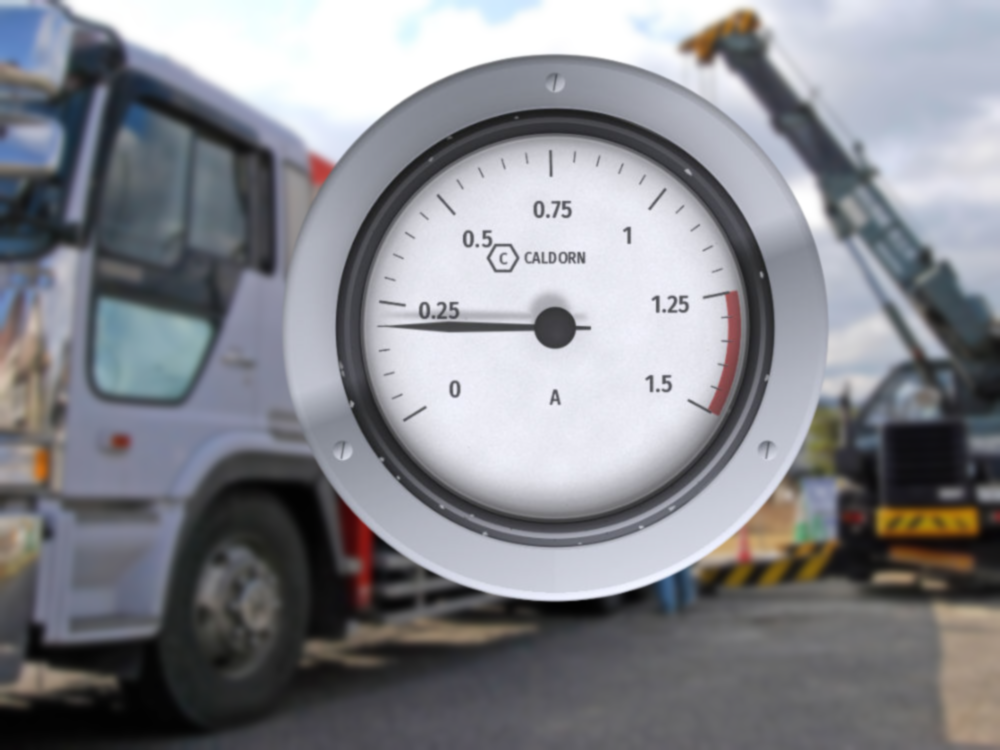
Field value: 0.2A
